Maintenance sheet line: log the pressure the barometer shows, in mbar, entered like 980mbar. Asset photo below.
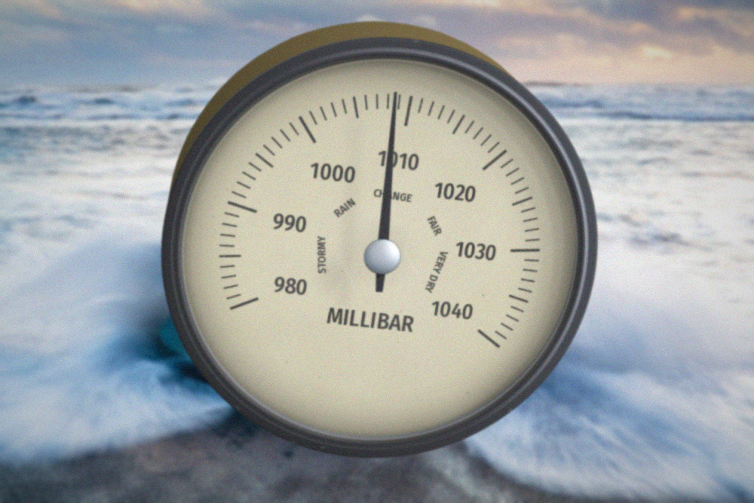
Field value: 1008.5mbar
